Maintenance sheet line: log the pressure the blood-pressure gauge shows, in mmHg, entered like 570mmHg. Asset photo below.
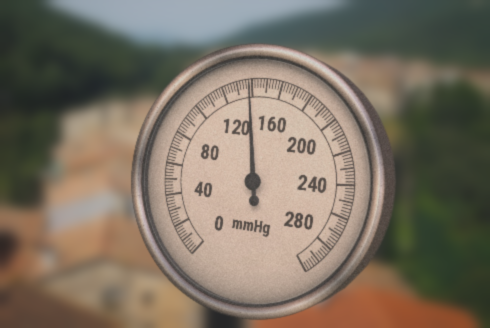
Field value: 140mmHg
